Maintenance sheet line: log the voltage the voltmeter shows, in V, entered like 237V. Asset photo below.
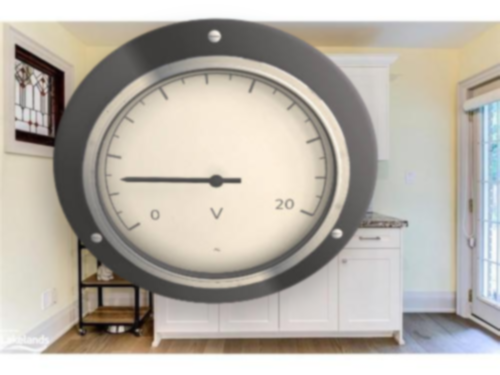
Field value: 3V
